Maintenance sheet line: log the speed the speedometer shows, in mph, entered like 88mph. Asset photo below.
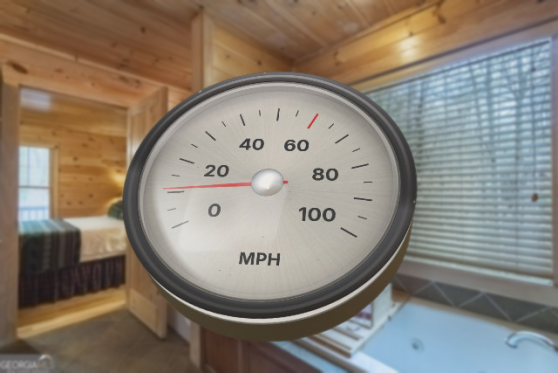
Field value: 10mph
